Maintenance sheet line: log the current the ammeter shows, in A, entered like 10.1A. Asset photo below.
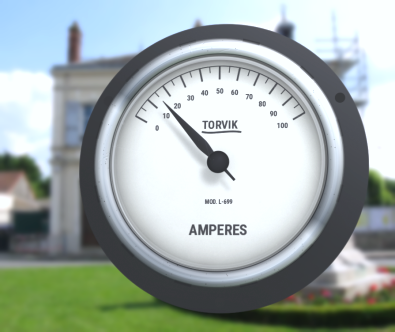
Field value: 15A
